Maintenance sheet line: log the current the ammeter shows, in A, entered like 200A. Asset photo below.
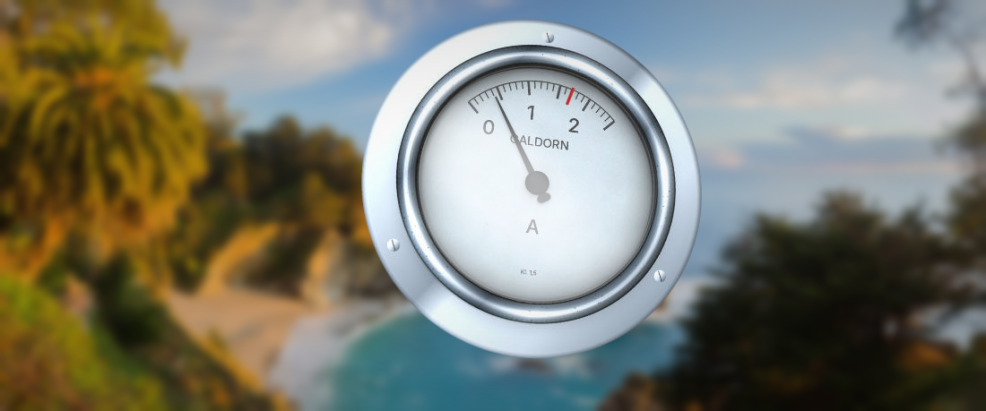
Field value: 0.4A
